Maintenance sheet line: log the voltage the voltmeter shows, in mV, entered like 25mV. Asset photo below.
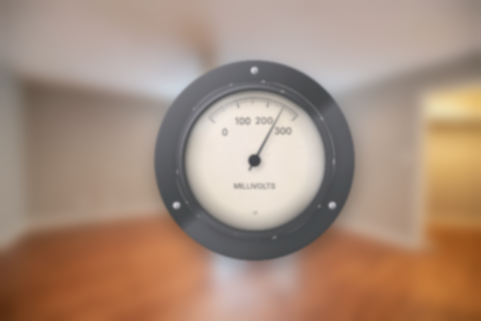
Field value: 250mV
